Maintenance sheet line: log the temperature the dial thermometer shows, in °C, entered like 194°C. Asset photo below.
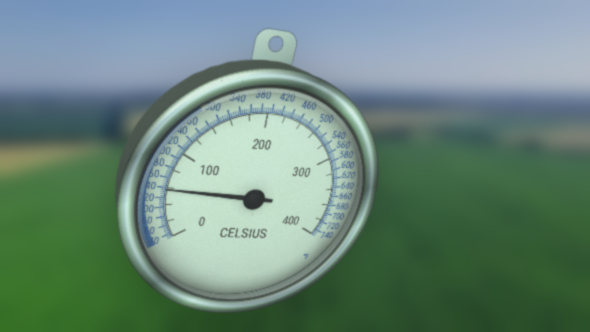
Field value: 60°C
